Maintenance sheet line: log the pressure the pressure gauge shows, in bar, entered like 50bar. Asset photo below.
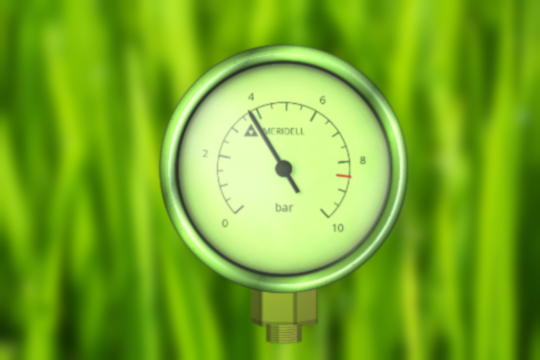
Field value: 3.75bar
